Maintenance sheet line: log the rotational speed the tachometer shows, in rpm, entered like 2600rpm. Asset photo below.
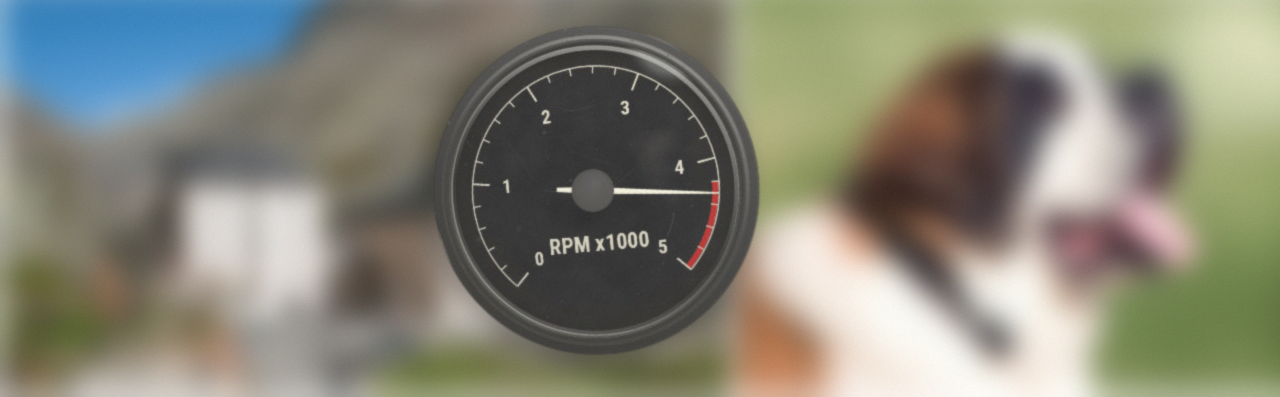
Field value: 4300rpm
